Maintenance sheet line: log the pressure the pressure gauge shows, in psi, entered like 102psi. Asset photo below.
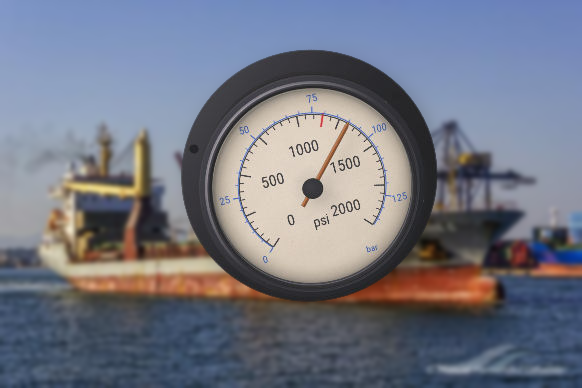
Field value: 1300psi
